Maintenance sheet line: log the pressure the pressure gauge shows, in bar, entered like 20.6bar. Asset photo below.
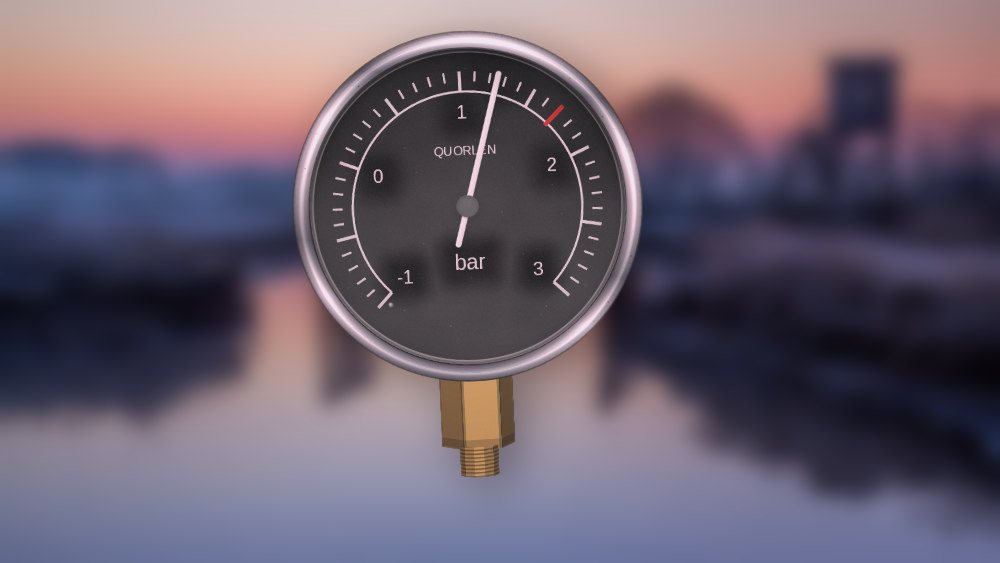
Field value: 1.25bar
